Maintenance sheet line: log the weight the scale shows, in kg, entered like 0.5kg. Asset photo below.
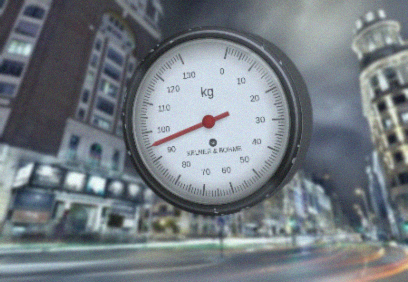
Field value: 95kg
